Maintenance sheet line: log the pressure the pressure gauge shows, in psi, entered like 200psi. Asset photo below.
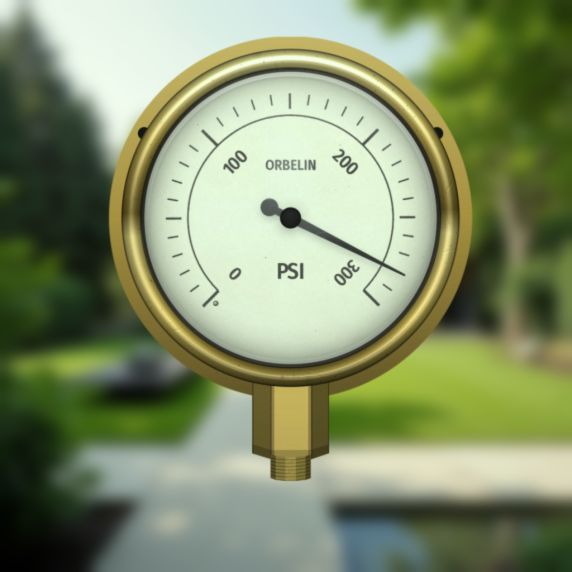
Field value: 280psi
